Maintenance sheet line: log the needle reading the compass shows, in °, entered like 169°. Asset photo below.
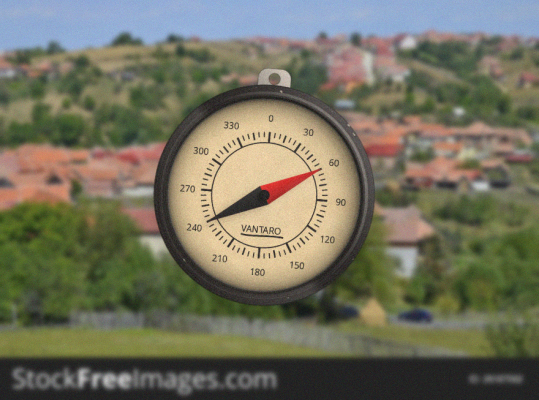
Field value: 60°
